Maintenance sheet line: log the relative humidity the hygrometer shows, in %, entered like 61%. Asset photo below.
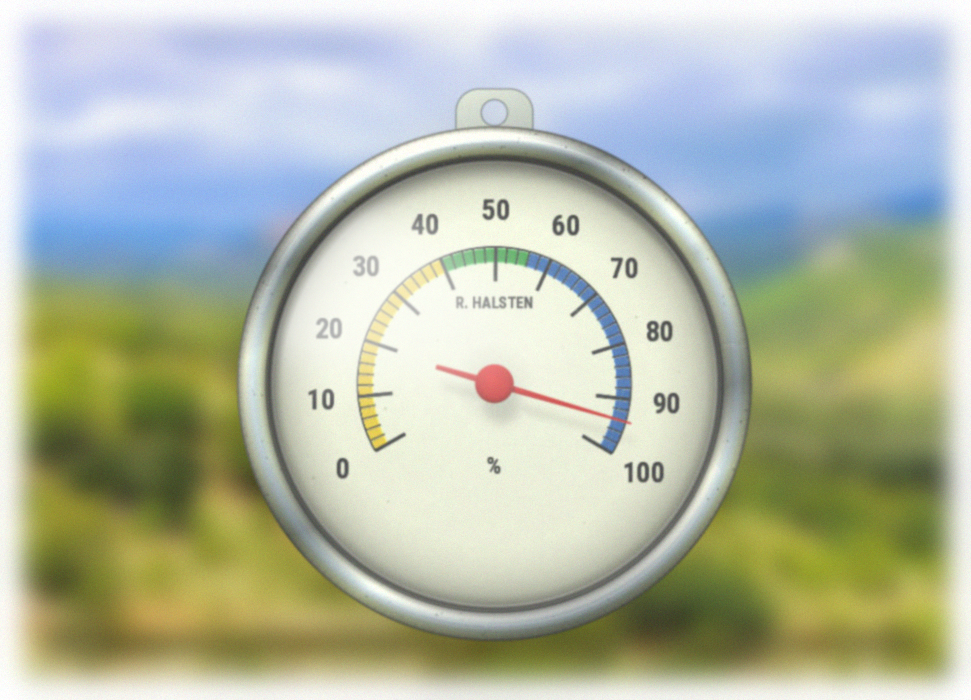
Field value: 94%
